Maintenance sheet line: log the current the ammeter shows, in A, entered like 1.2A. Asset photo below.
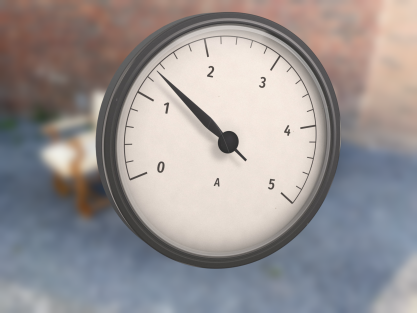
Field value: 1.3A
